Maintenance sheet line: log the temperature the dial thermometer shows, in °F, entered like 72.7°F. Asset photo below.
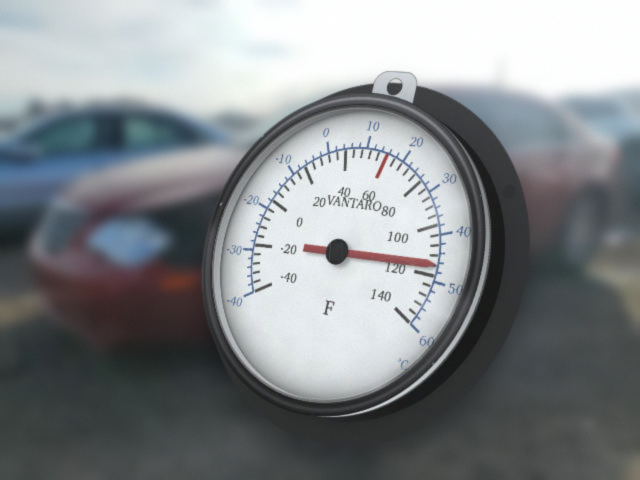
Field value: 116°F
